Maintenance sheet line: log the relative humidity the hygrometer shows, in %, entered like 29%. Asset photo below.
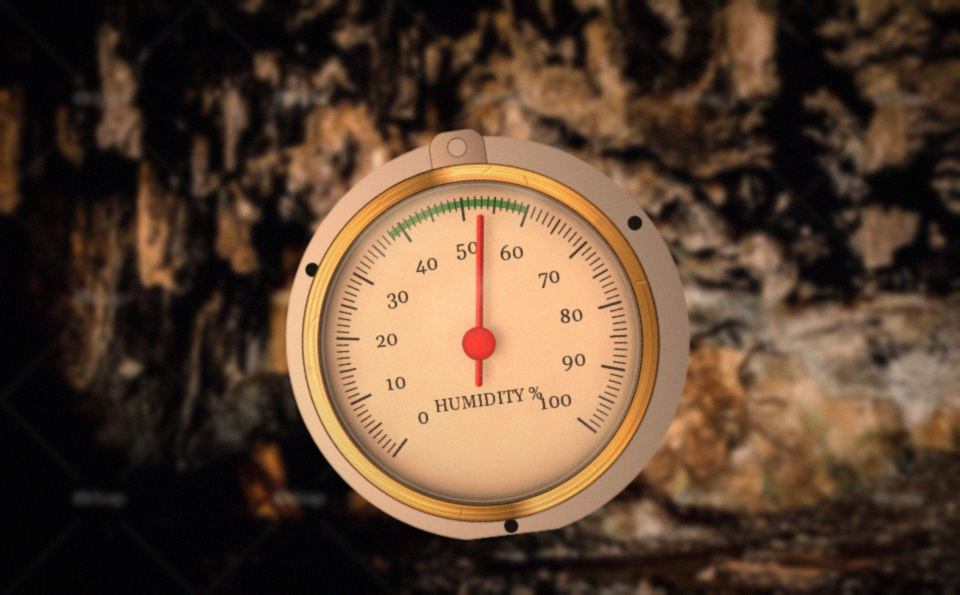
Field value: 53%
